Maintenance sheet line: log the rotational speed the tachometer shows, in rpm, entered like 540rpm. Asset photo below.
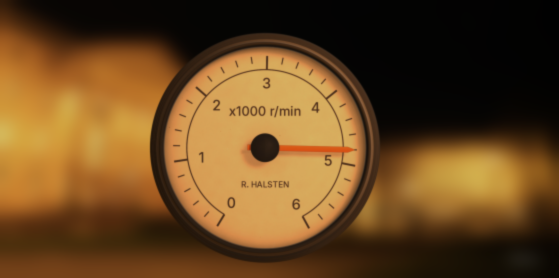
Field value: 4800rpm
